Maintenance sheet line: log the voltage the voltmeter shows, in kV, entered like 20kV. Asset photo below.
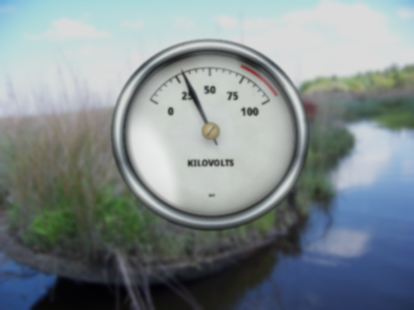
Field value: 30kV
